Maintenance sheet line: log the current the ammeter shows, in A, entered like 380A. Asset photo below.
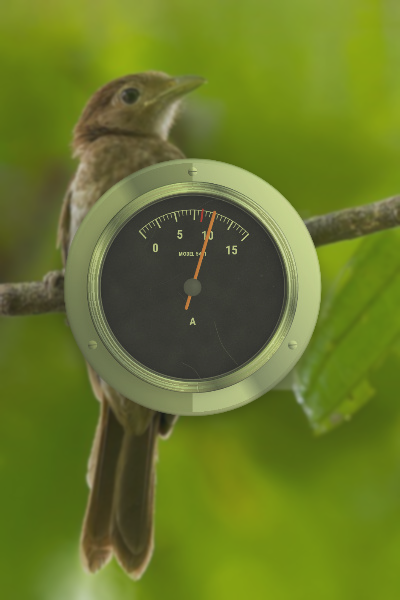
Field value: 10A
